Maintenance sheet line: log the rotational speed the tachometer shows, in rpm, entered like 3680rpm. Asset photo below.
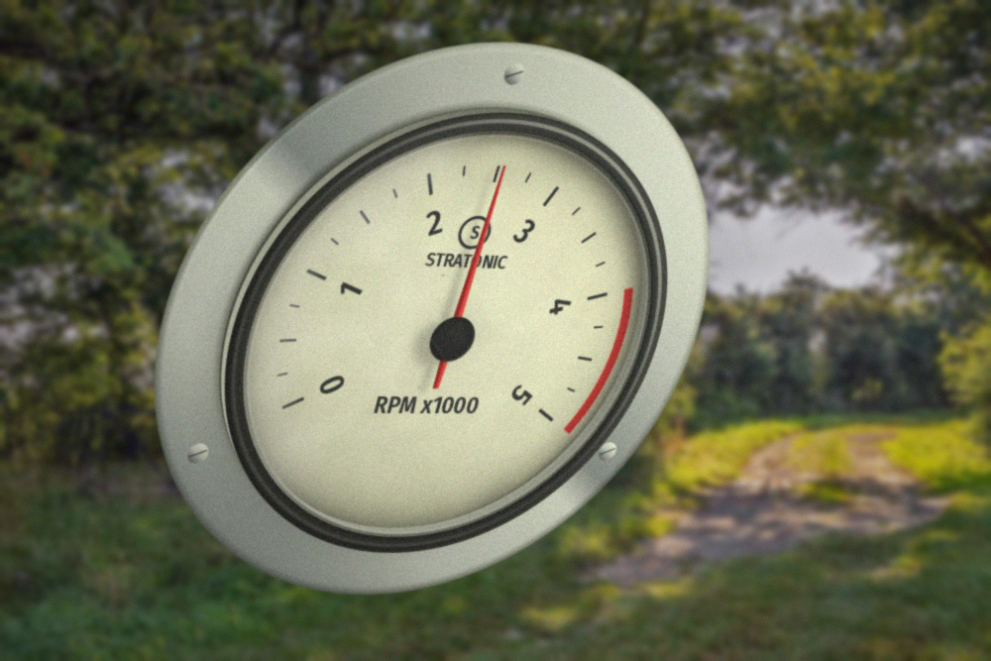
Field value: 2500rpm
